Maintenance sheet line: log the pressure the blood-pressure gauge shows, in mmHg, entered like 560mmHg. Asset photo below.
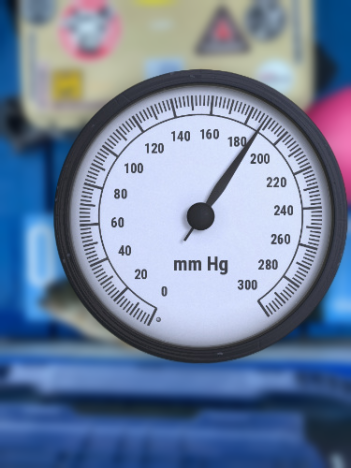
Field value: 188mmHg
